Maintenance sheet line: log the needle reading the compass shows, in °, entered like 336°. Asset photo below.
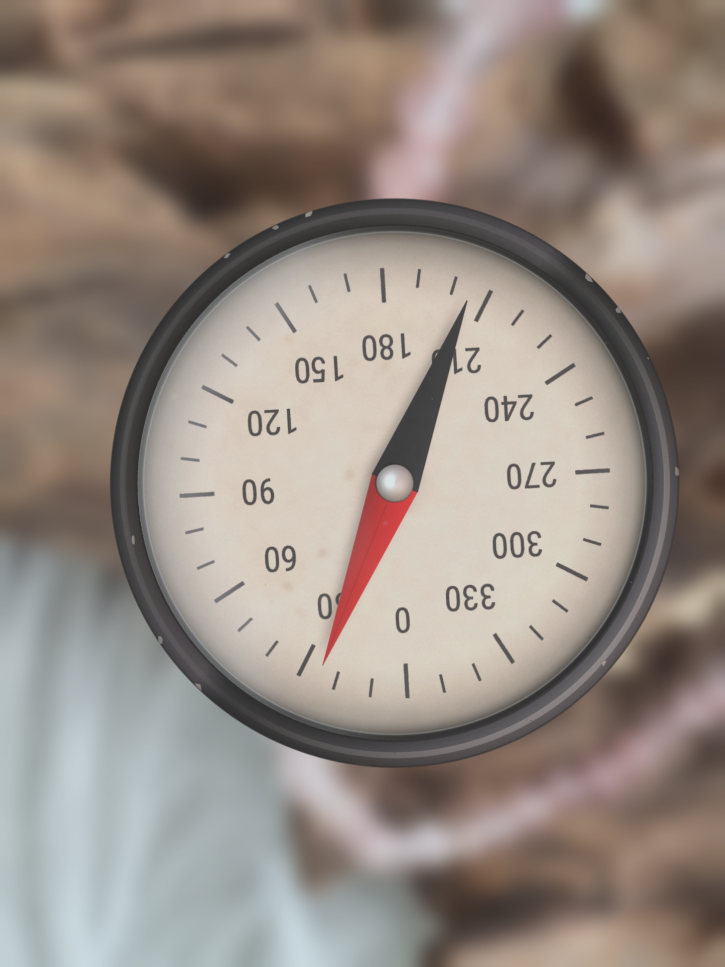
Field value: 25°
